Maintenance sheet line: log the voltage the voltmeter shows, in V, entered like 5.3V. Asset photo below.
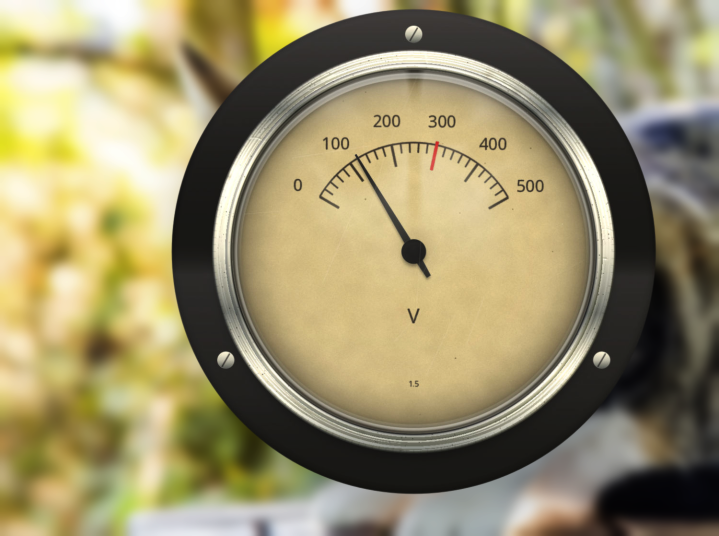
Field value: 120V
